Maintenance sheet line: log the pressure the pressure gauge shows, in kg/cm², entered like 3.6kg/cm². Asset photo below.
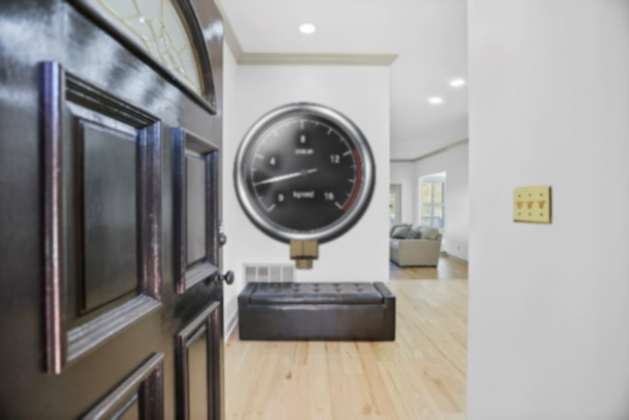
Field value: 2kg/cm²
